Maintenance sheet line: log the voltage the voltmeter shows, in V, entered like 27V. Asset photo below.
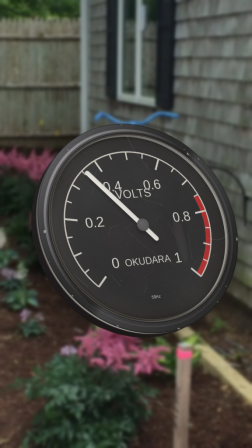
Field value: 0.35V
